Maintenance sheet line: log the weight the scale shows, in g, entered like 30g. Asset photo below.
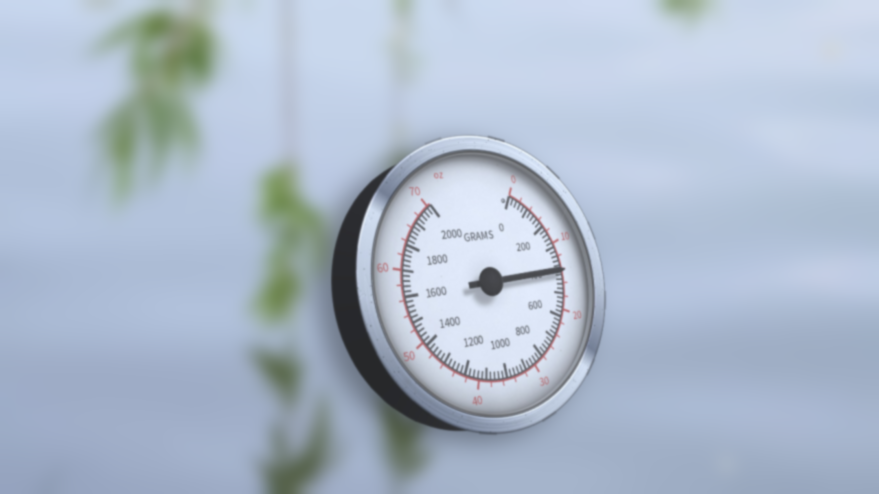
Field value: 400g
